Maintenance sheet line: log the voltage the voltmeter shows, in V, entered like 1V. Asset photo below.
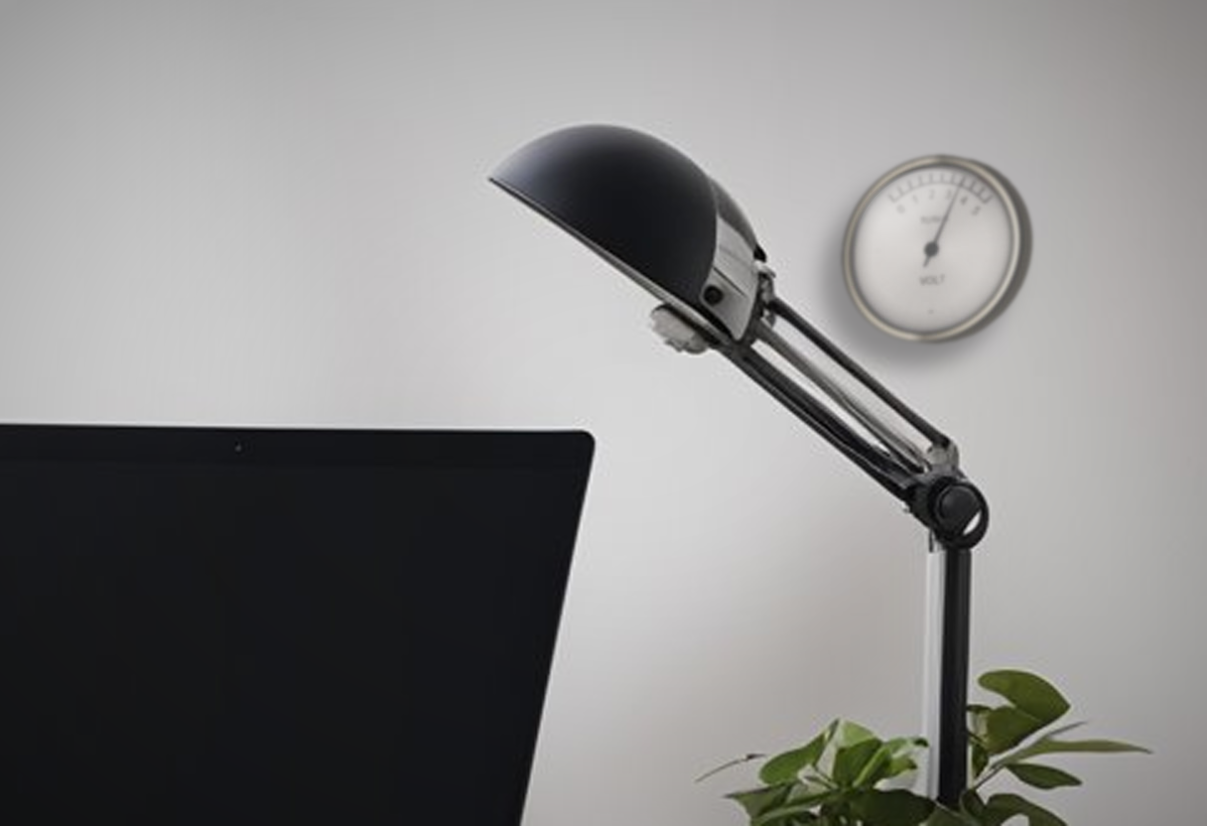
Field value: 3.5V
